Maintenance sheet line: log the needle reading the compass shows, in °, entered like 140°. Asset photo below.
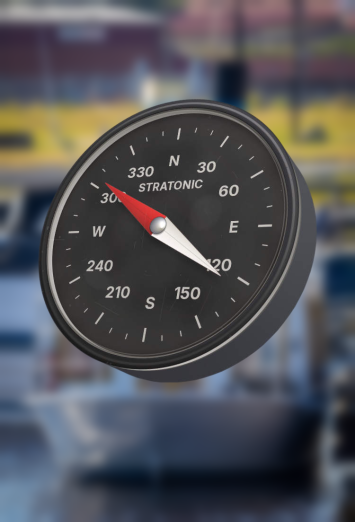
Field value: 305°
